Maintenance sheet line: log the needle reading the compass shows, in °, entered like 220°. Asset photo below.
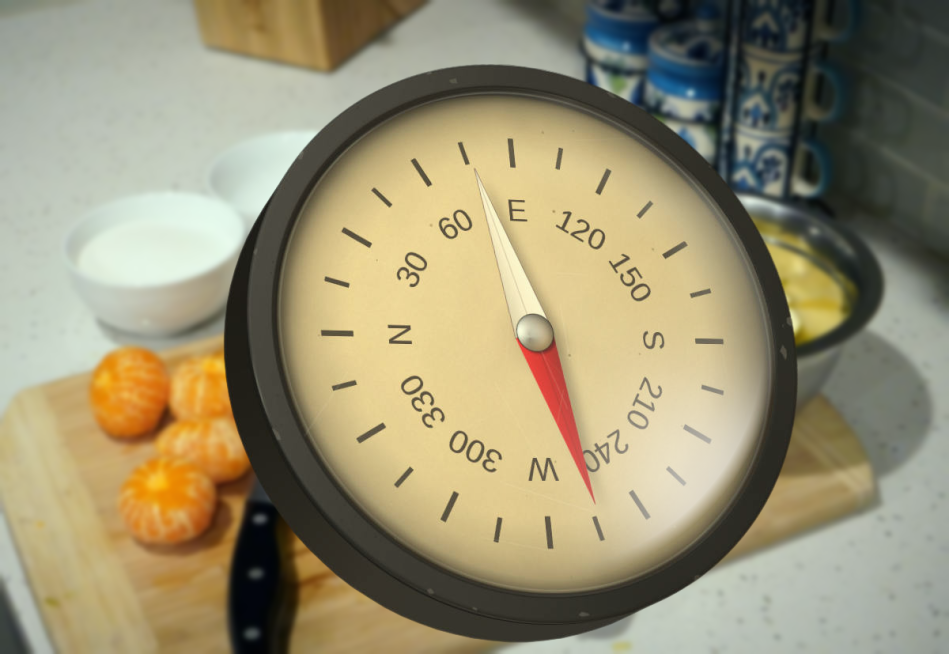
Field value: 255°
